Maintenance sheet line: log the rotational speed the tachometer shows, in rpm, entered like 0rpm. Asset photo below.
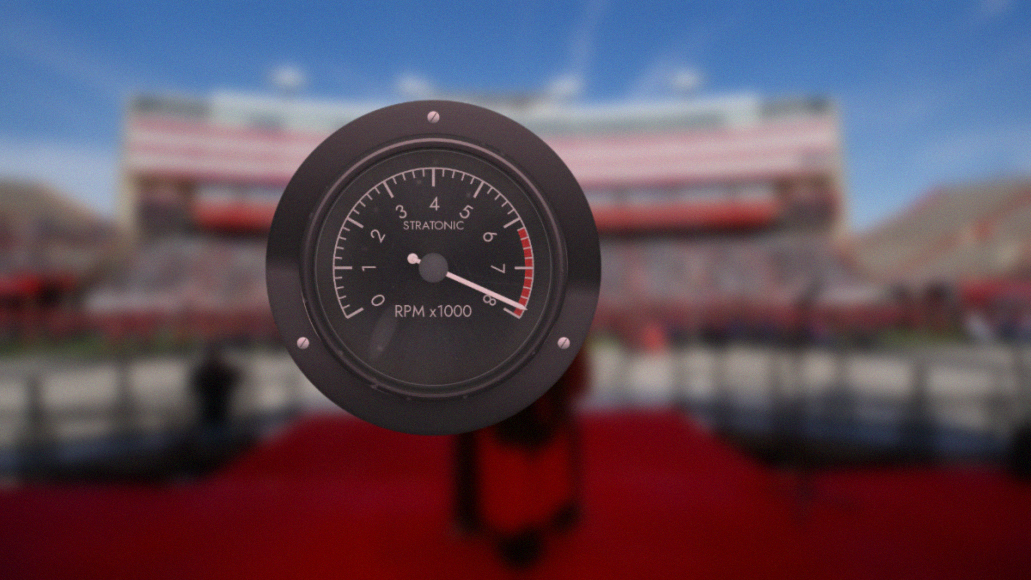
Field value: 7800rpm
